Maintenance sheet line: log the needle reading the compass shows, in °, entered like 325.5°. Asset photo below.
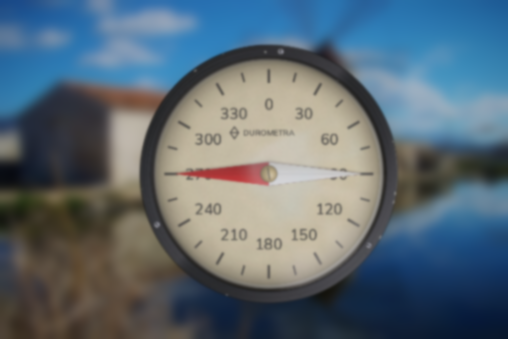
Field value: 270°
